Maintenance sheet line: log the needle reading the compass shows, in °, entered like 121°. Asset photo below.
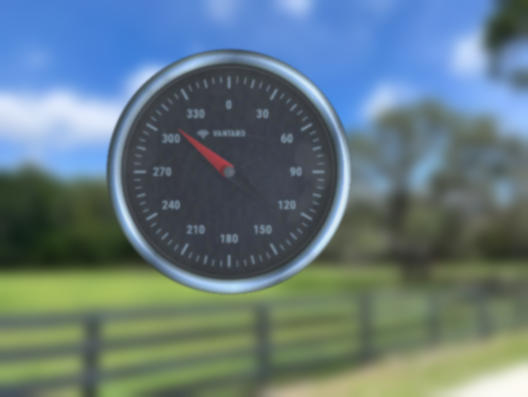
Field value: 310°
